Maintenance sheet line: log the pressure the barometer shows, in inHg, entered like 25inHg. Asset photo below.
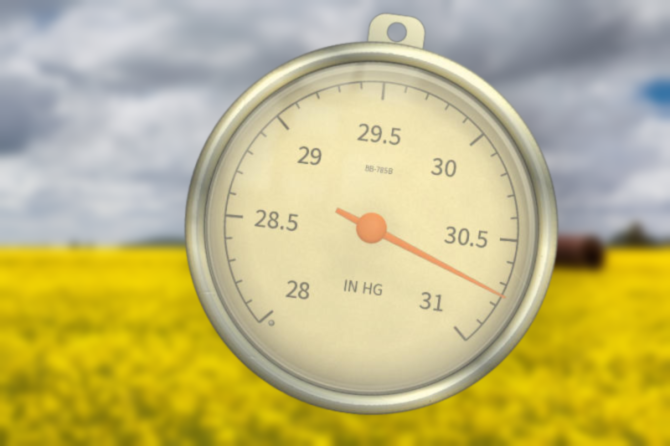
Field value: 30.75inHg
